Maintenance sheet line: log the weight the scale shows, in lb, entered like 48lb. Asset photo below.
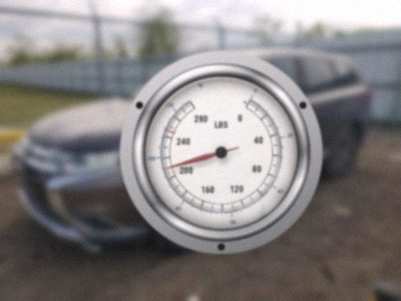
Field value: 210lb
